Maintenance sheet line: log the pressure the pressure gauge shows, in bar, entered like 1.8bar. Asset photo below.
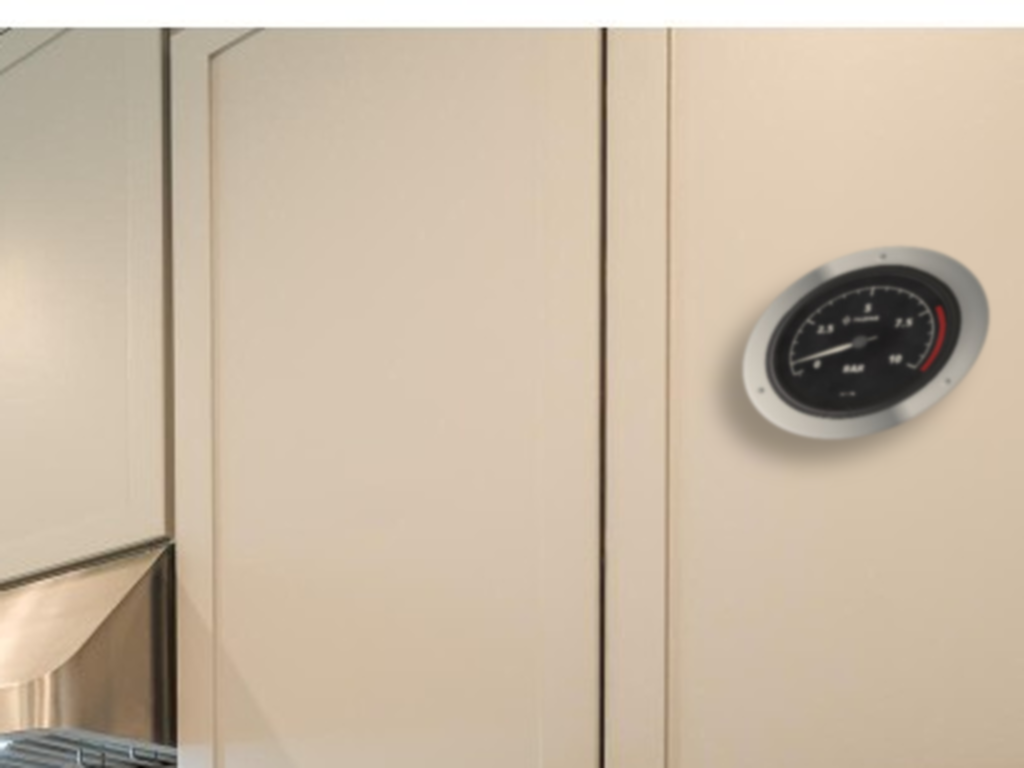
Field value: 0.5bar
